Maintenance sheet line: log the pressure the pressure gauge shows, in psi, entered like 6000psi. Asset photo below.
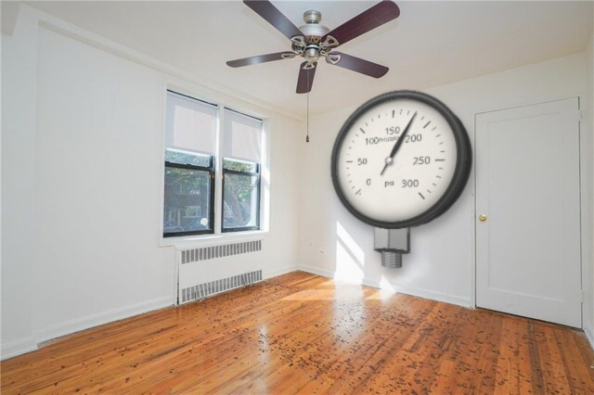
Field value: 180psi
